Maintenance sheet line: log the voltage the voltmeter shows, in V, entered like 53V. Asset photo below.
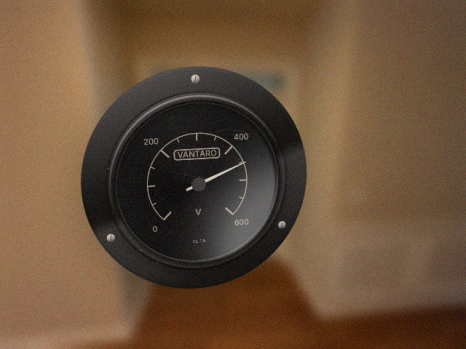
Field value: 450V
